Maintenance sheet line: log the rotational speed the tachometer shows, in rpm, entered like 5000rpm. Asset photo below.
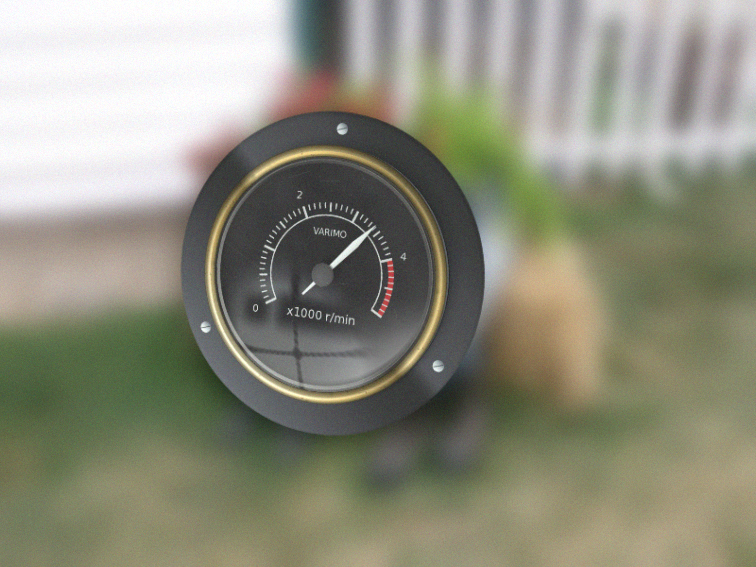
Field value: 3400rpm
